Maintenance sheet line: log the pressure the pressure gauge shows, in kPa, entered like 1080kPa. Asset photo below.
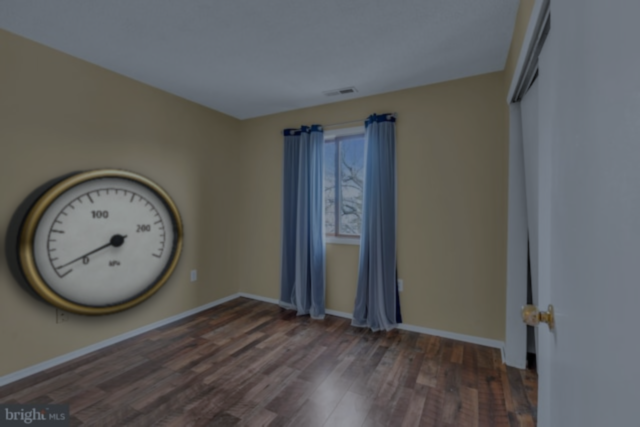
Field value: 10kPa
